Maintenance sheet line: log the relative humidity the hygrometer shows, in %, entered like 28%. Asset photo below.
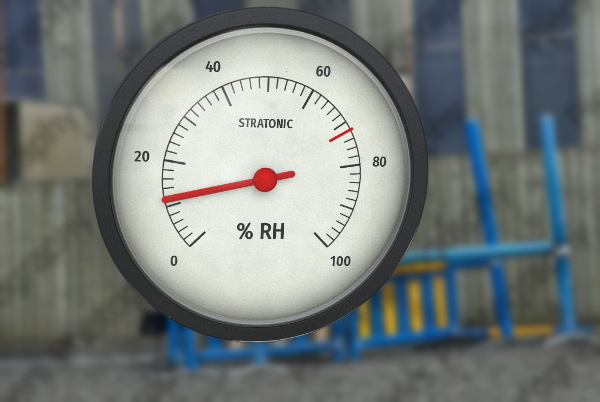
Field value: 12%
